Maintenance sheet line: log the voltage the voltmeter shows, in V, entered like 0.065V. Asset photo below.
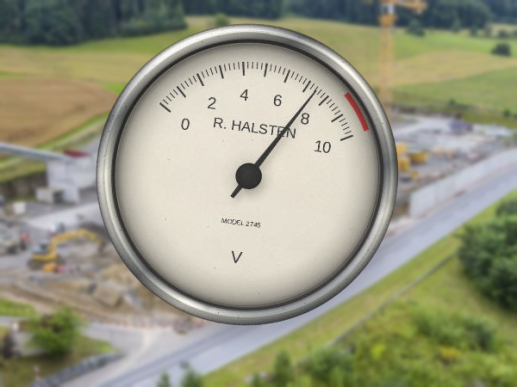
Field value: 7.4V
